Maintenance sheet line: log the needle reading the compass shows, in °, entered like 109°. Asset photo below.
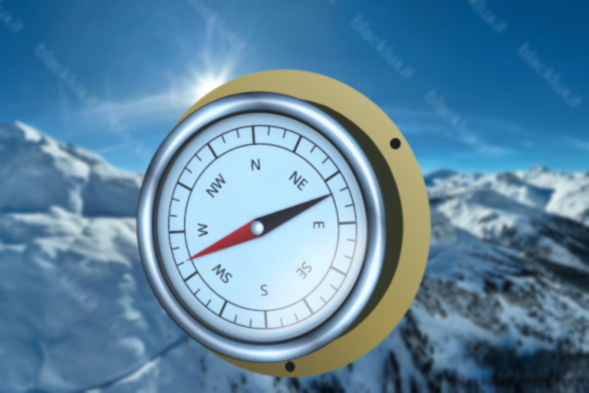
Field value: 250°
